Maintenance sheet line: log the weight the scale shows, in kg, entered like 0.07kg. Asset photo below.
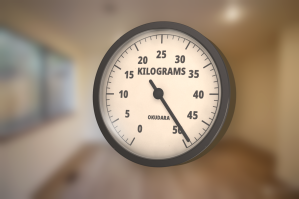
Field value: 49kg
